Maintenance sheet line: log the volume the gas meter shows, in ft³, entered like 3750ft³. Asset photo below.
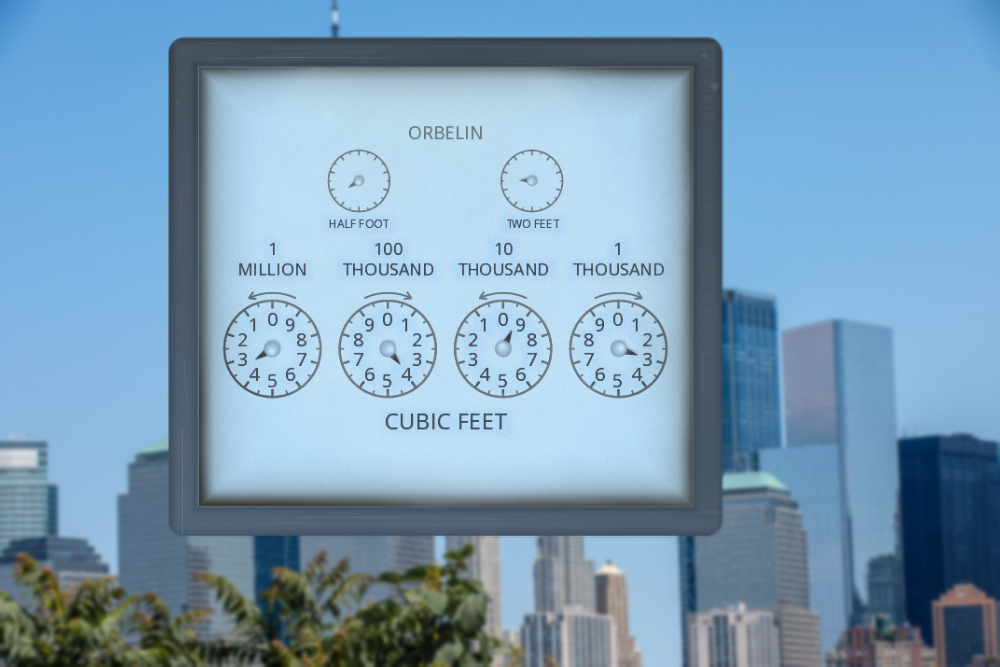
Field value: 339300ft³
